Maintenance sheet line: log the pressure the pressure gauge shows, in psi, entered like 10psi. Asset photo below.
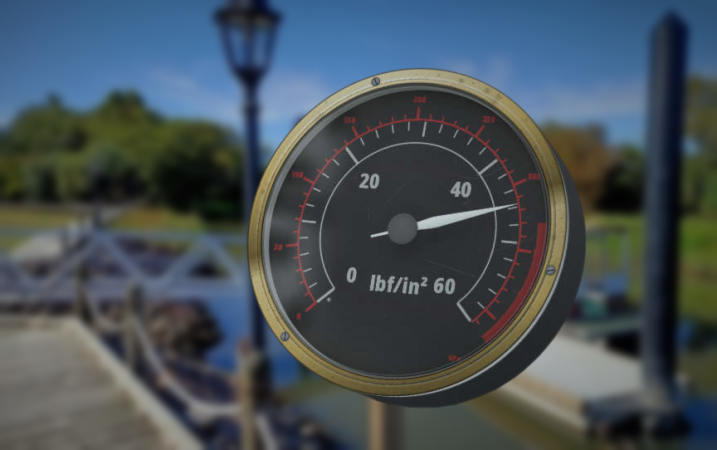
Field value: 46psi
